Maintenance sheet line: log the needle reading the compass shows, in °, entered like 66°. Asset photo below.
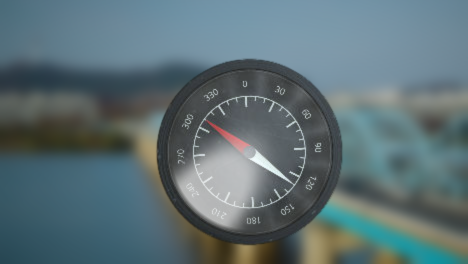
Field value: 310°
